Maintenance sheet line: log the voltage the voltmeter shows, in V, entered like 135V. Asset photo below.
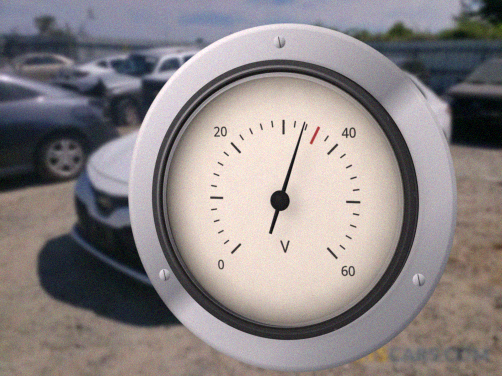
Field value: 34V
